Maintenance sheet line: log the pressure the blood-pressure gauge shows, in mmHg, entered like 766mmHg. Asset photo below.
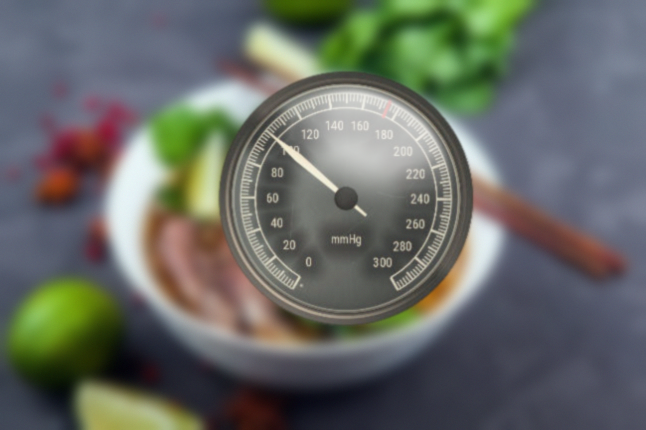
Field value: 100mmHg
